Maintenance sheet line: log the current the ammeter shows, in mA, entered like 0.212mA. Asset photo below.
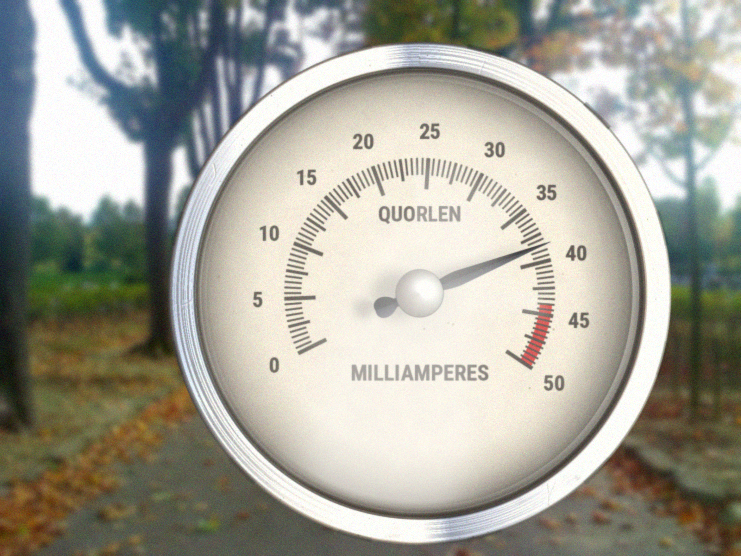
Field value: 38.5mA
